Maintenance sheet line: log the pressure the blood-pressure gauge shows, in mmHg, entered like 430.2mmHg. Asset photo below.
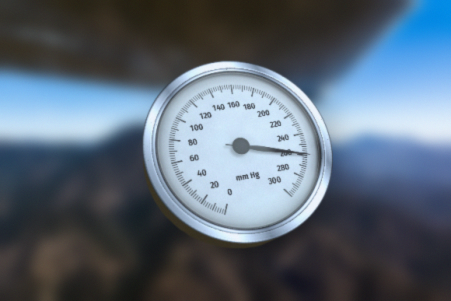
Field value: 260mmHg
